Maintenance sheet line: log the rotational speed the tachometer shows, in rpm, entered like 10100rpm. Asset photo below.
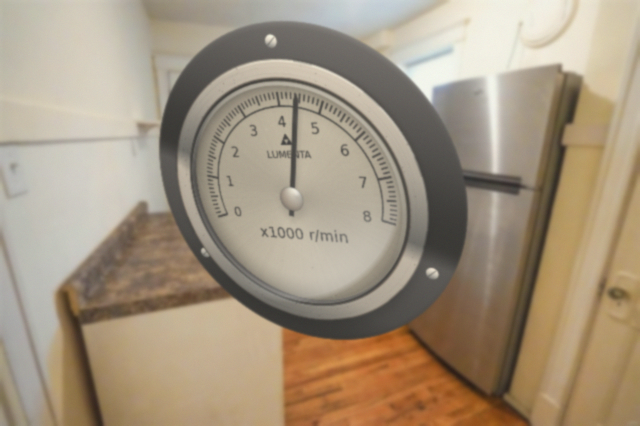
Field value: 4500rpm
